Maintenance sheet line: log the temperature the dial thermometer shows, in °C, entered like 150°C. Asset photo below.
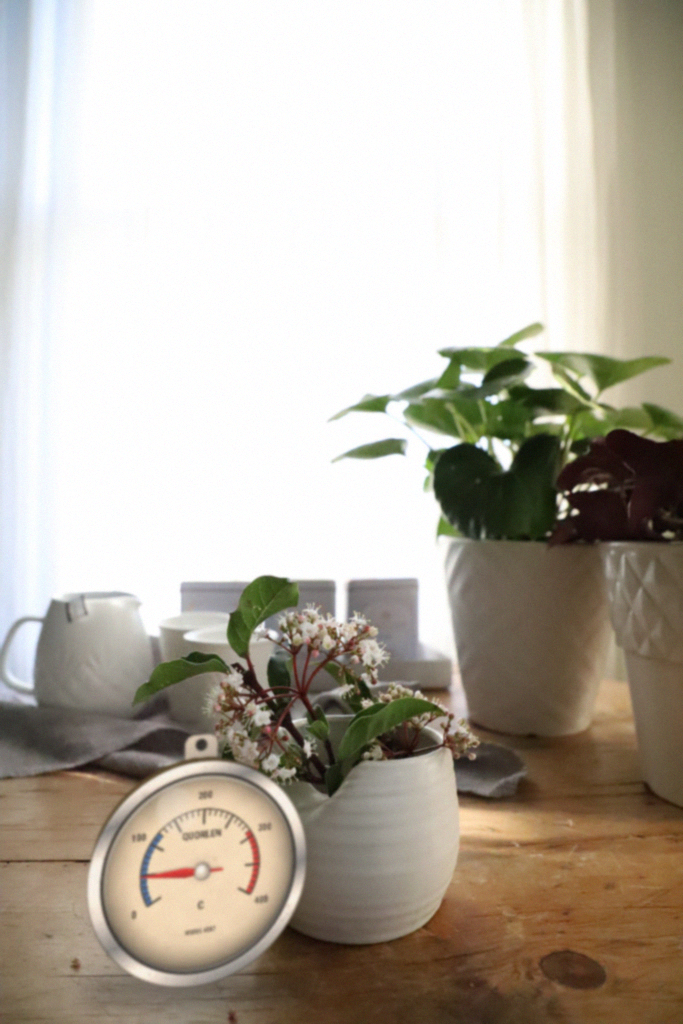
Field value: 50°C
